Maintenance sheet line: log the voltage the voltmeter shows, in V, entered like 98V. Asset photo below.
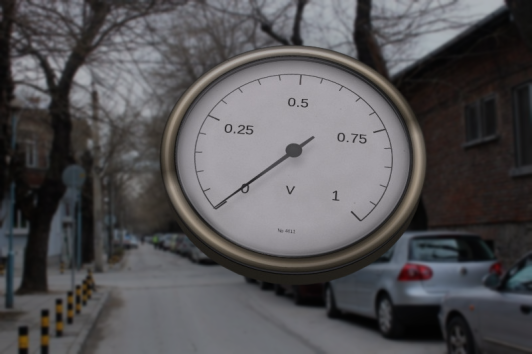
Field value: 0V
